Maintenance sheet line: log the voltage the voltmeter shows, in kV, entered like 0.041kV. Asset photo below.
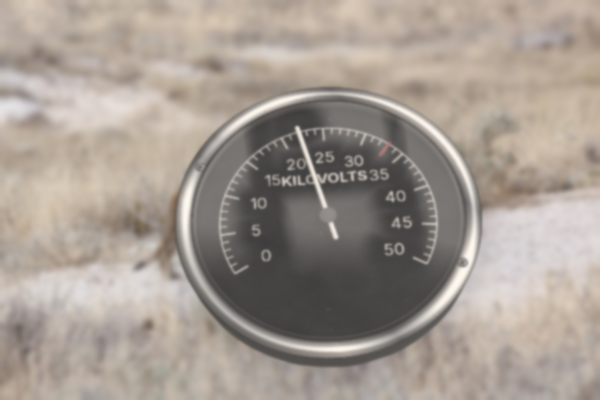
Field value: 22kV
